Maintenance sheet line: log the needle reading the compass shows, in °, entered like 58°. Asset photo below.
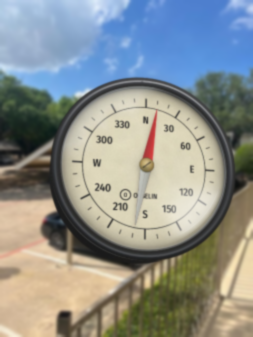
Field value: 10°
